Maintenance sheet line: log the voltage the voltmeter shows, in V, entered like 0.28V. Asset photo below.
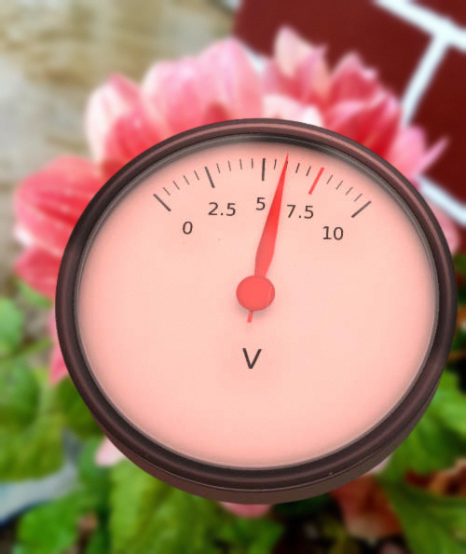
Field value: 6V
